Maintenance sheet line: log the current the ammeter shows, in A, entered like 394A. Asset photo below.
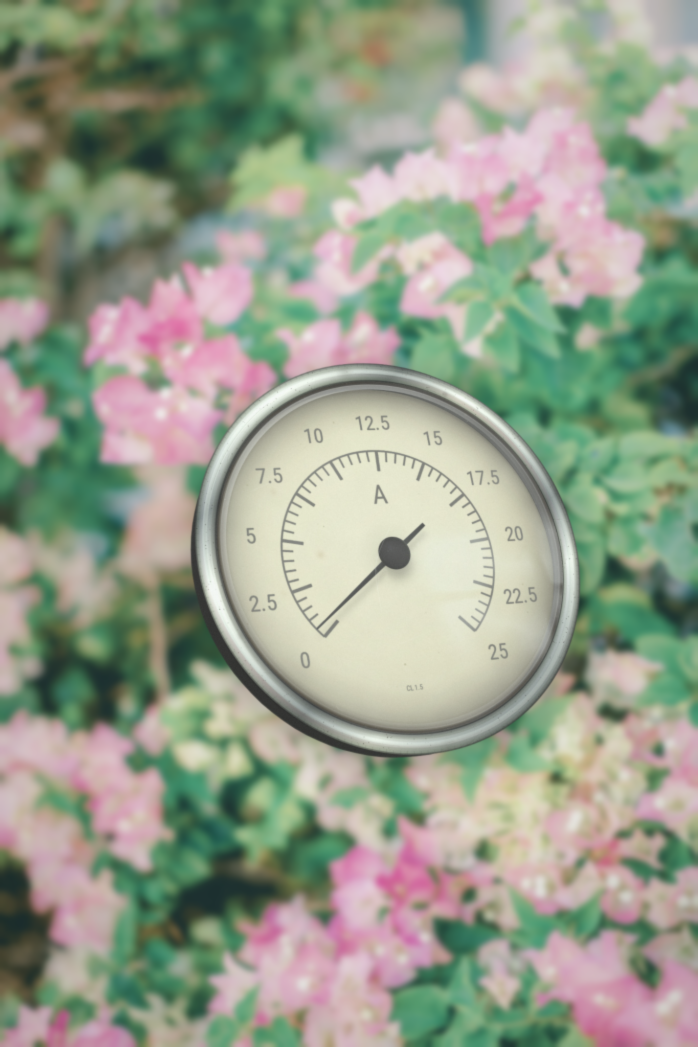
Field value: 0.5A
